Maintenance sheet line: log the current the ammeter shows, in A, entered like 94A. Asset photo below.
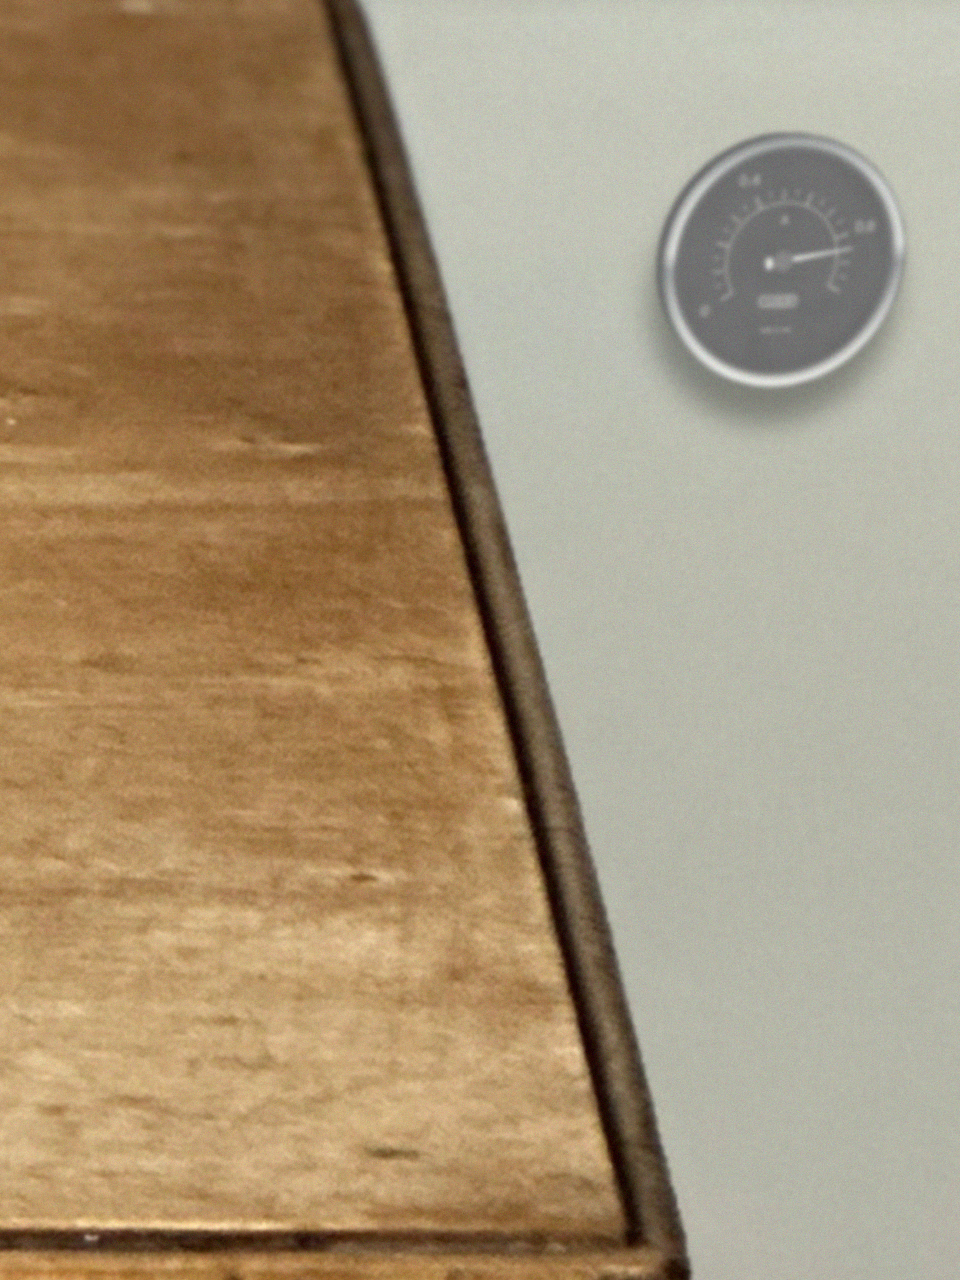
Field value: 0.85A
